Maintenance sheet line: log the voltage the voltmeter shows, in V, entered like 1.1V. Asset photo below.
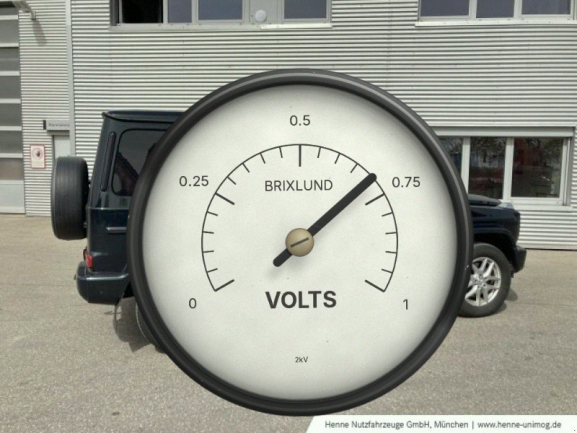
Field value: 0.7V
